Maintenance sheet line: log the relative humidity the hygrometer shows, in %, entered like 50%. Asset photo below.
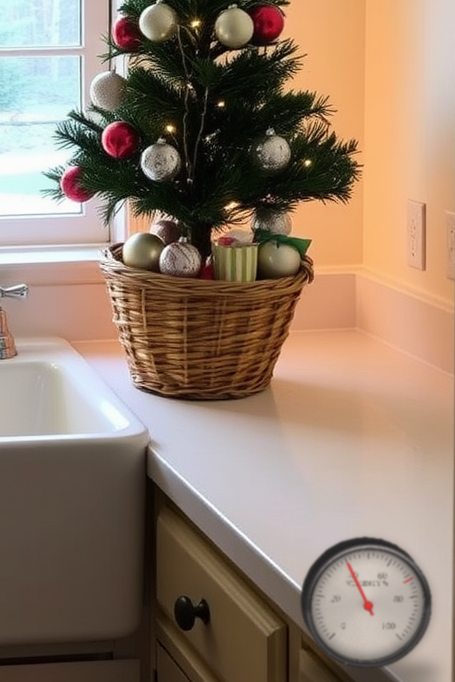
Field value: 40%
